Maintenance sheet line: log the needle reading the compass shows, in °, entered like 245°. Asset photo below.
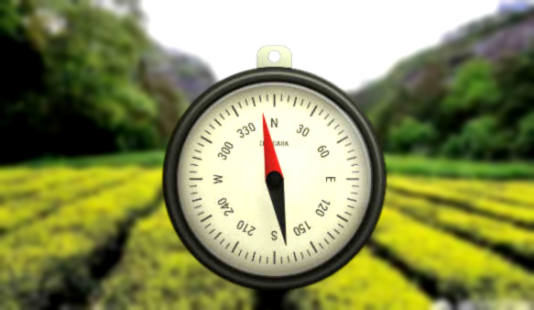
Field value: 350°
